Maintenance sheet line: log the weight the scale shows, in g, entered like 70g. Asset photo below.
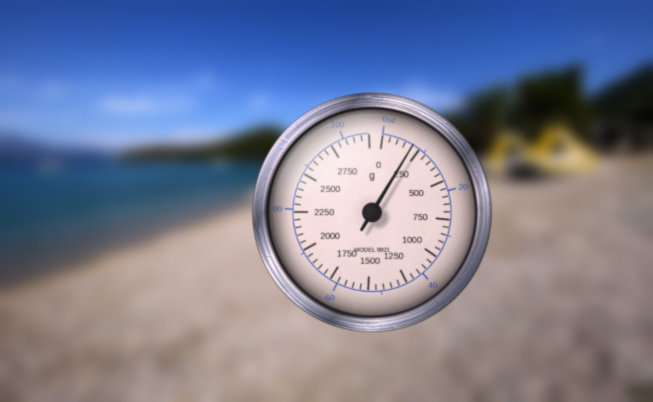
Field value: 200g
